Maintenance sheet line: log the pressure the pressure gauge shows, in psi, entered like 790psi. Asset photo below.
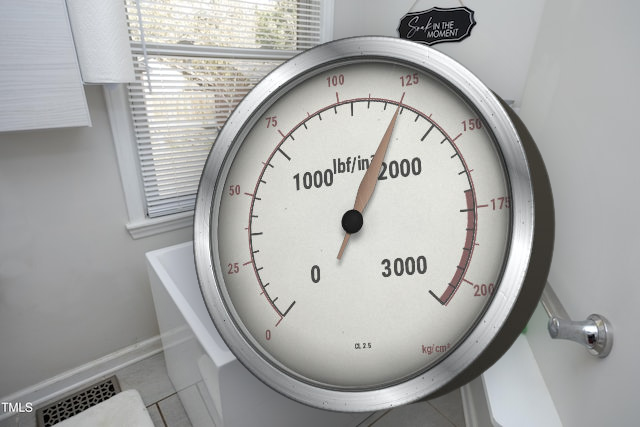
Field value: 1800psi
